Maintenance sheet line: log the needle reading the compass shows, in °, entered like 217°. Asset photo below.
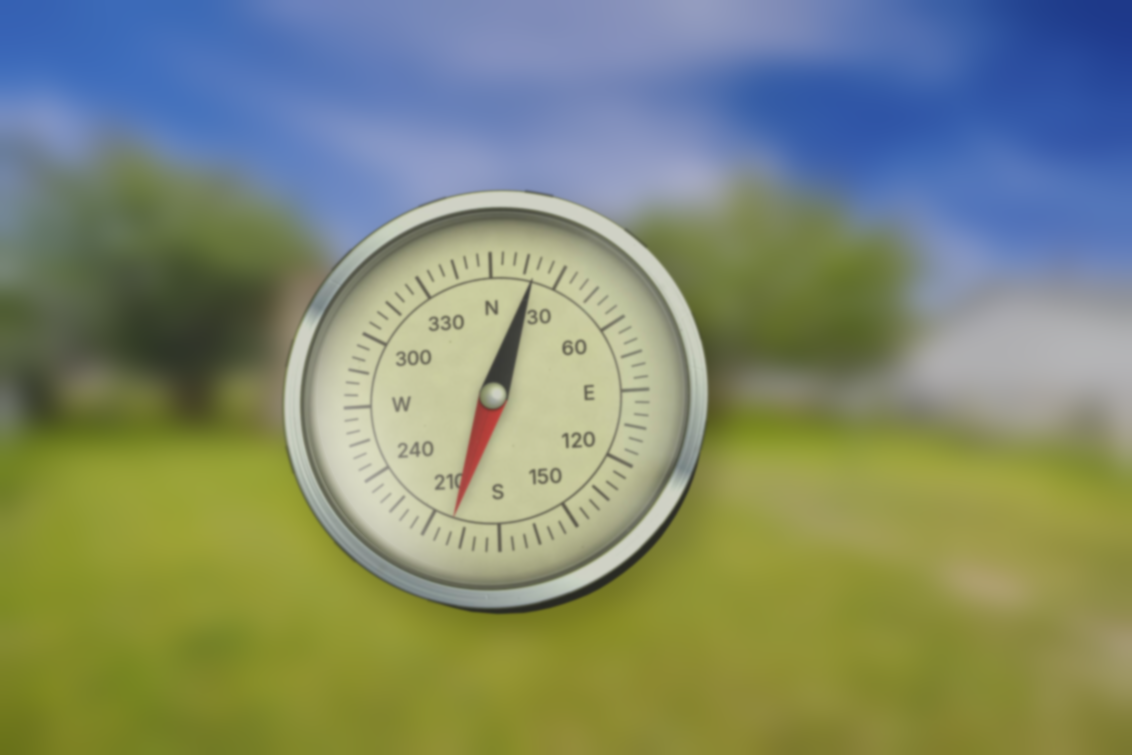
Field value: 200°
